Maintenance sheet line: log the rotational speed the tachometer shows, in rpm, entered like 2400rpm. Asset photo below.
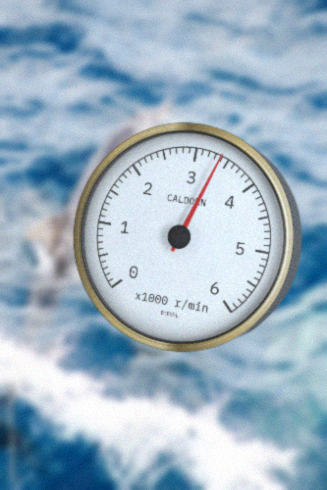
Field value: 3400rpm
